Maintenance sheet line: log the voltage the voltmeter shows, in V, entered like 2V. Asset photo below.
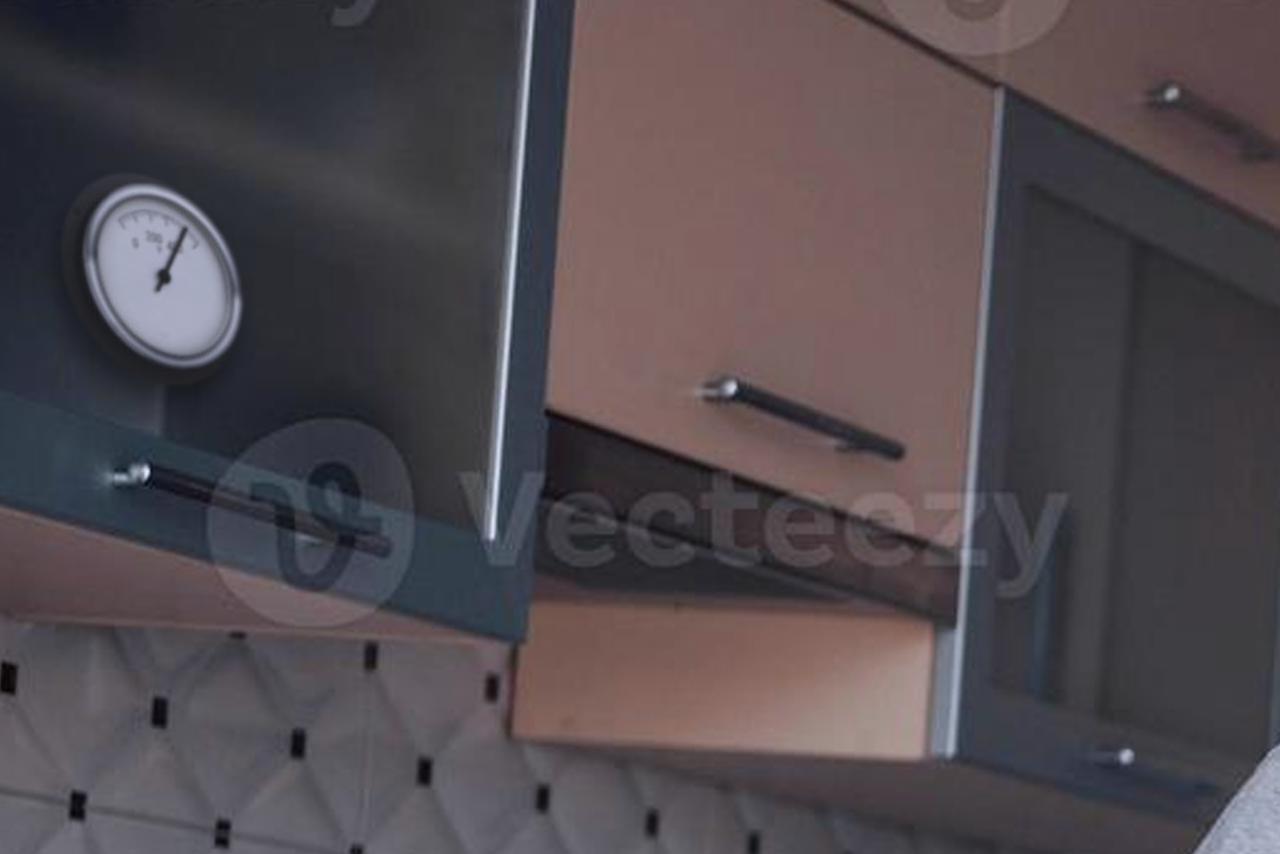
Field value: 400V
